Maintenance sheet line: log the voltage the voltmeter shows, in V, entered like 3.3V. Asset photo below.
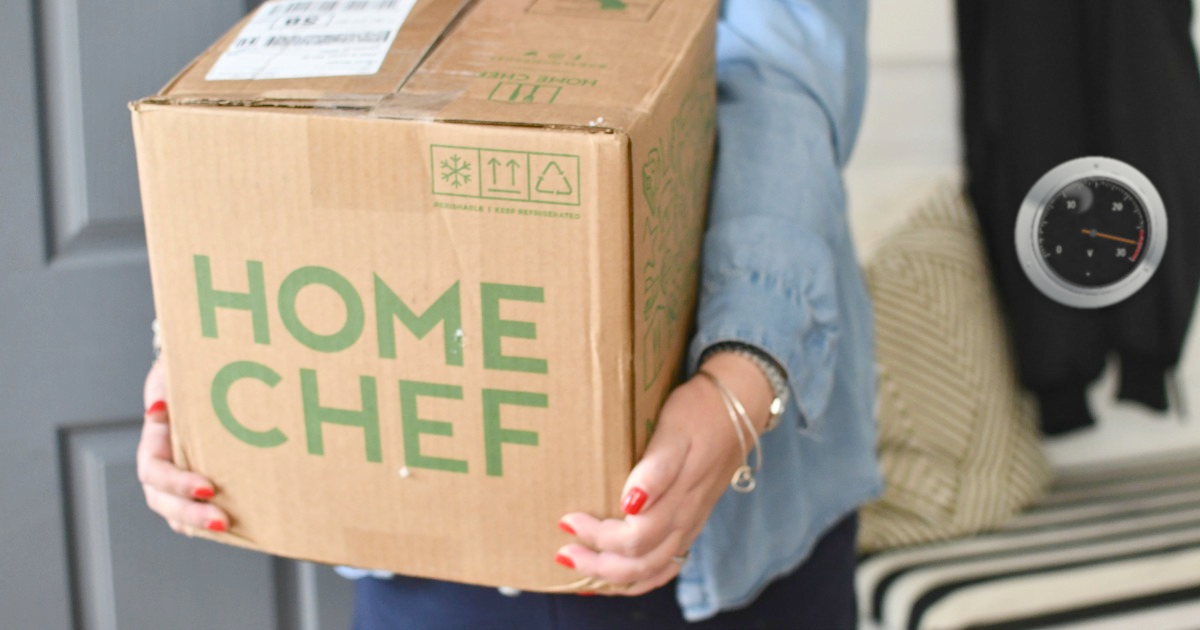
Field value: 27.5V
